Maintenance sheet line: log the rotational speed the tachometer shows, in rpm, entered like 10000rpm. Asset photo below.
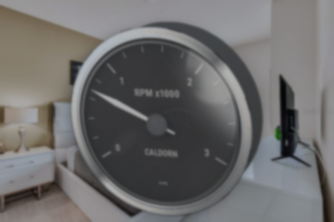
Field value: 700rpm
